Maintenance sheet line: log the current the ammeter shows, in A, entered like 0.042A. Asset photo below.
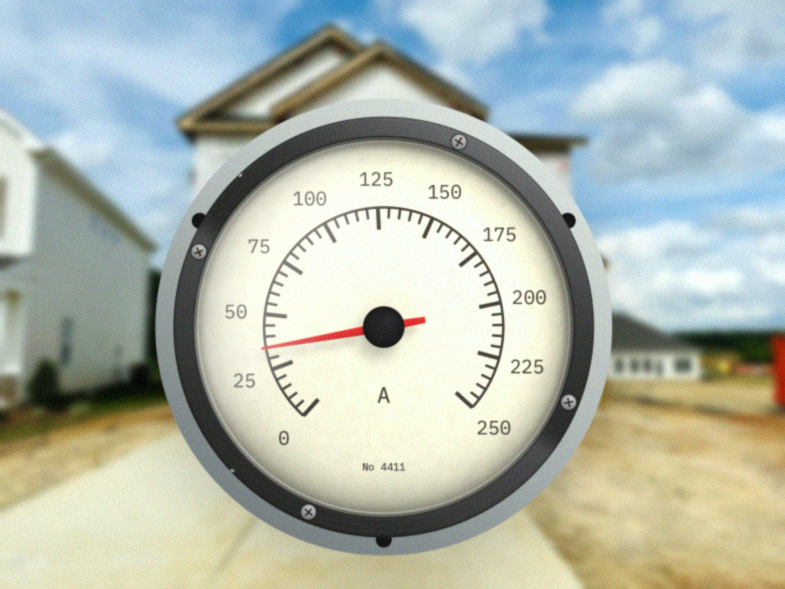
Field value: 35A
